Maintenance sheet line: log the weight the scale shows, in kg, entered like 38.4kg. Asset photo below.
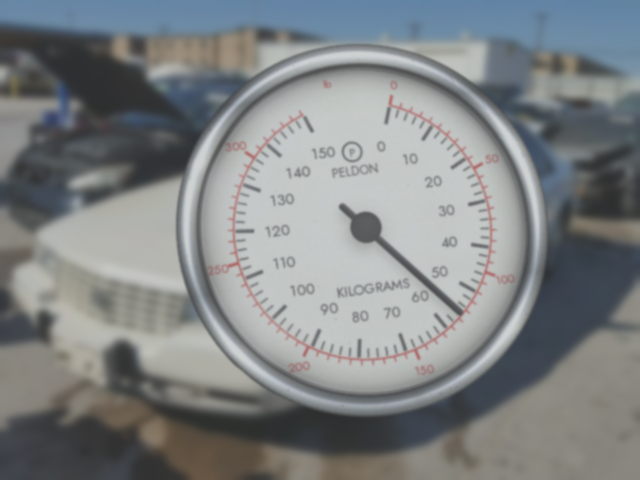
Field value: 56kg
